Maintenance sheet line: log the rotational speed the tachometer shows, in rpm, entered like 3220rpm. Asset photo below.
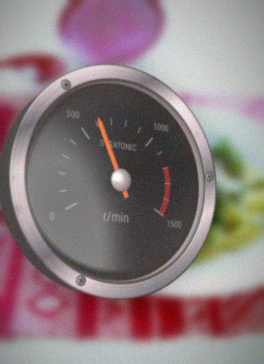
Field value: 600rpm
